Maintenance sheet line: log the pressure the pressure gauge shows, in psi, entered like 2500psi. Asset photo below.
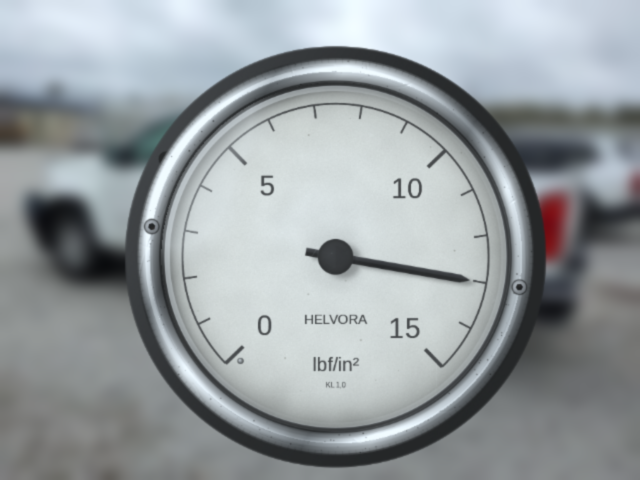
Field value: 13psi
